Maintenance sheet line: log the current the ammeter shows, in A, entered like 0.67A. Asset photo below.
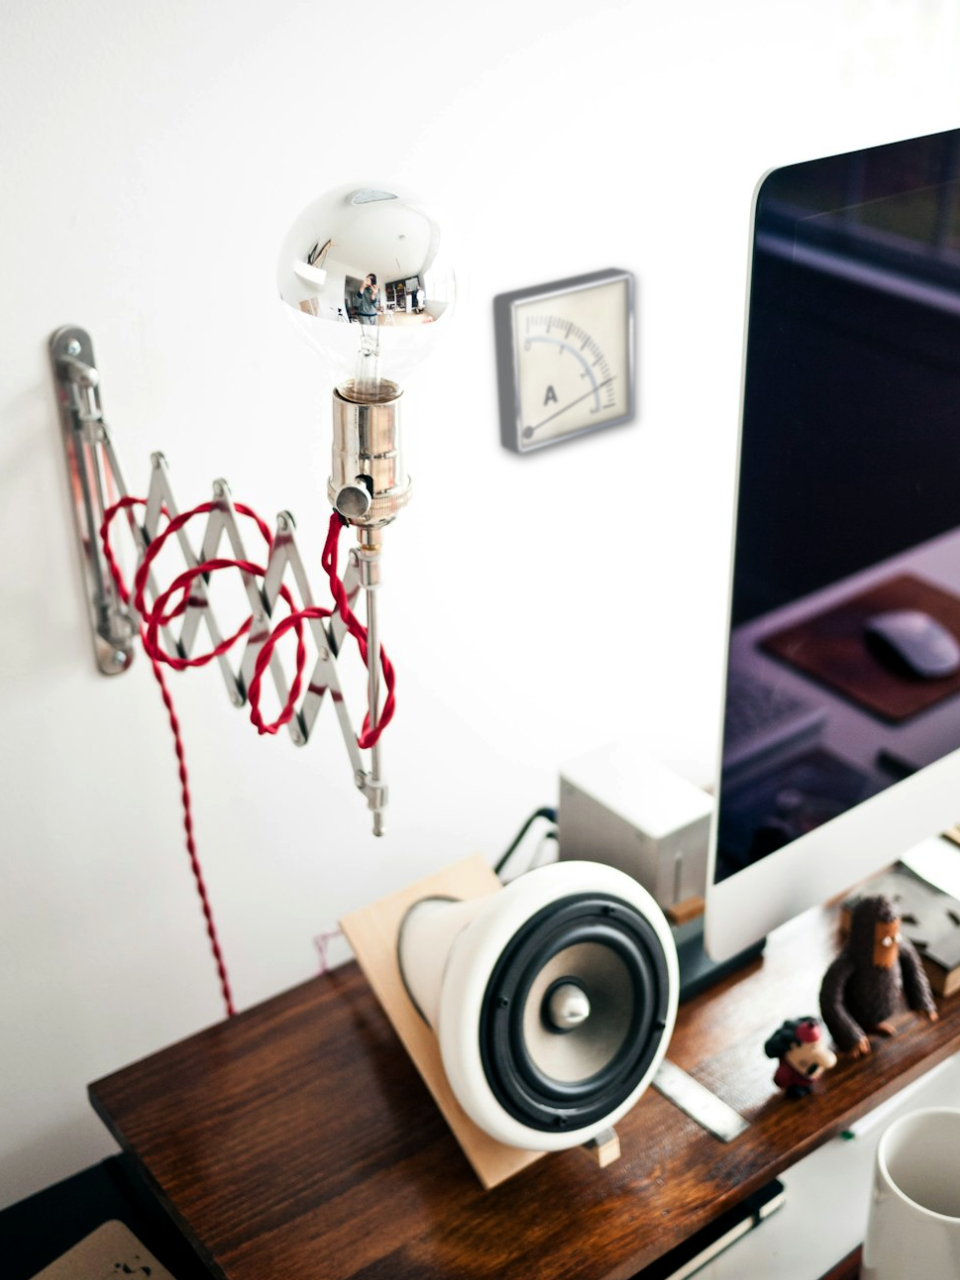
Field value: 2.5A
